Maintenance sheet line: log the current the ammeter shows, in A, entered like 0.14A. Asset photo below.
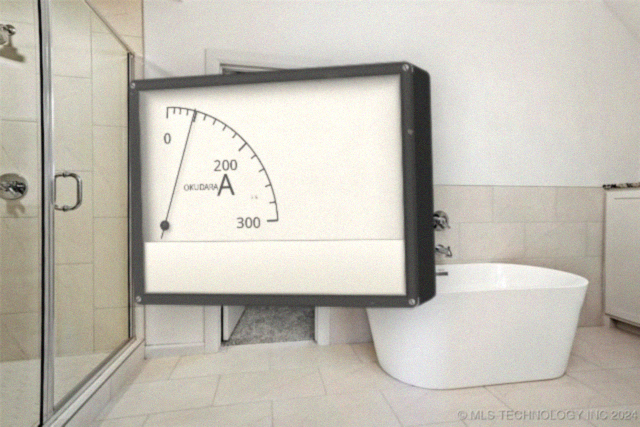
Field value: 100A
